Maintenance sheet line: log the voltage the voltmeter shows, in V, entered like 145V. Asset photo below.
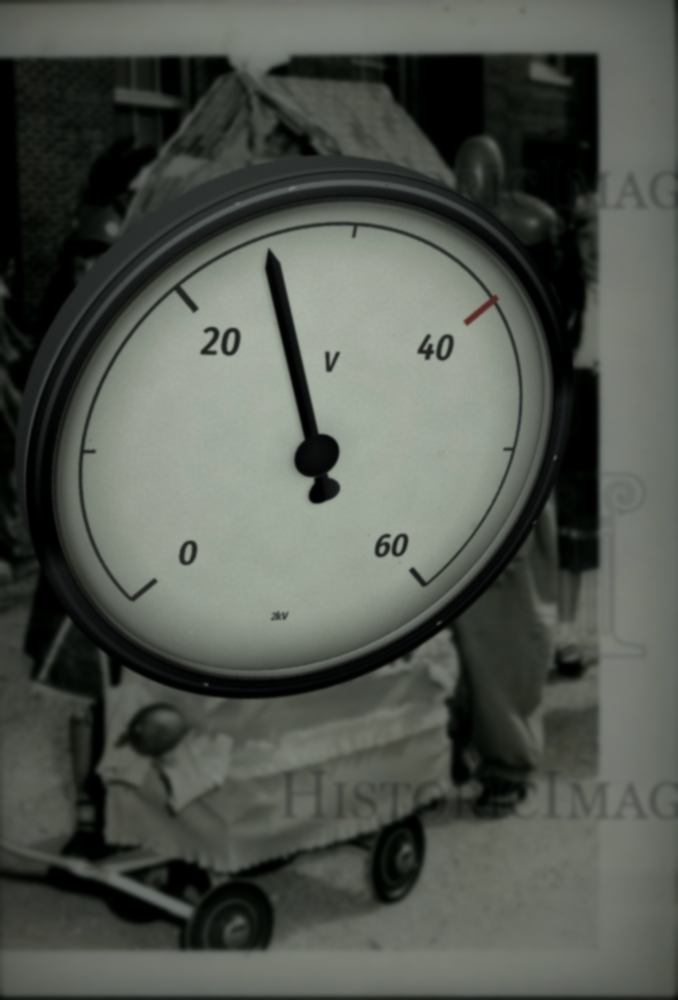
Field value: 25V
